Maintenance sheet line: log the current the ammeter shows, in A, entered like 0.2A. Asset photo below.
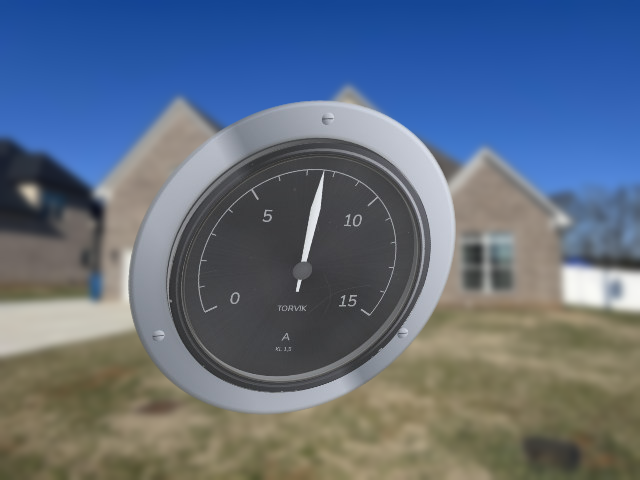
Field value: 7.5A
